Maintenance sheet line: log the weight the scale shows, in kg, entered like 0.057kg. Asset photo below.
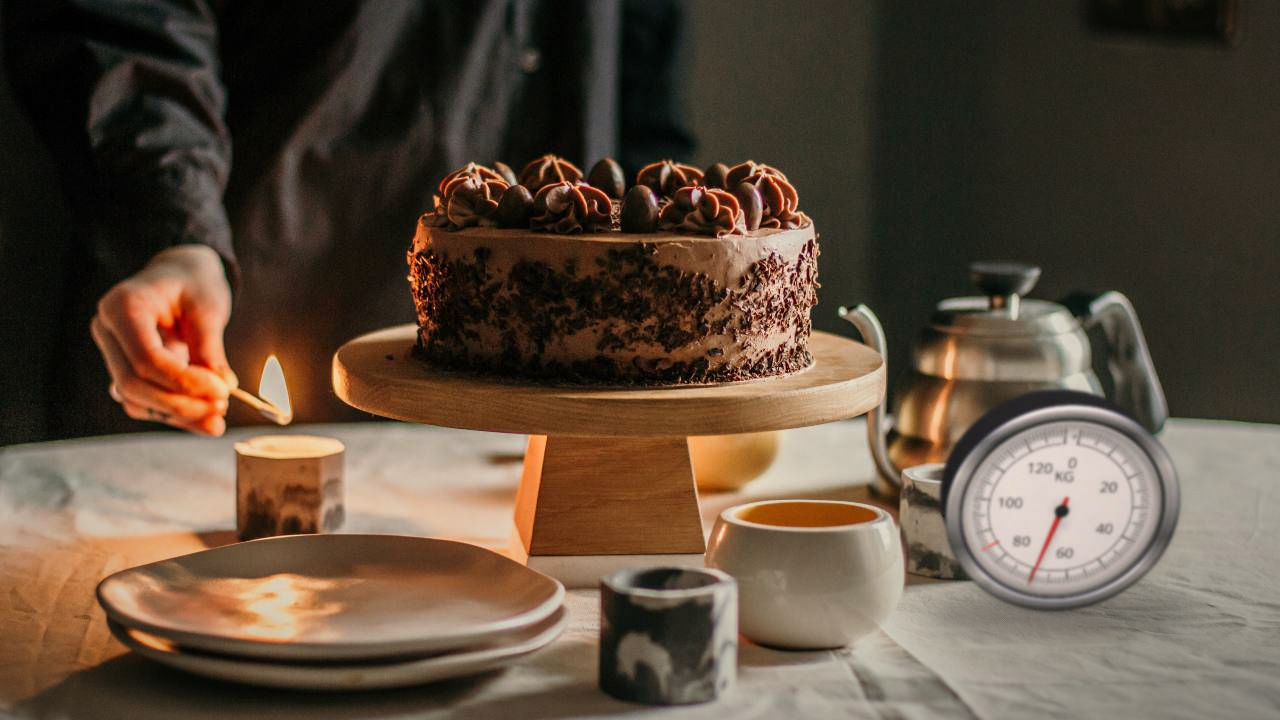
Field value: 70kg
